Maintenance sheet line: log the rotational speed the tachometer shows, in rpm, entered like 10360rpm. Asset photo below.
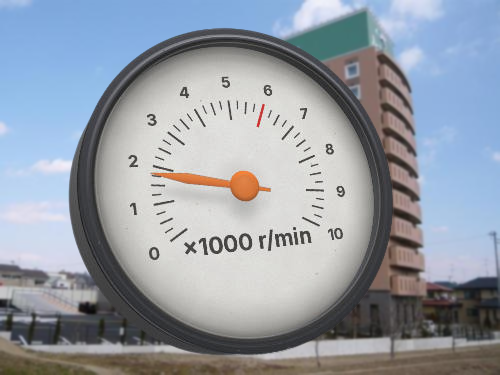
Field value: 1750rpm
